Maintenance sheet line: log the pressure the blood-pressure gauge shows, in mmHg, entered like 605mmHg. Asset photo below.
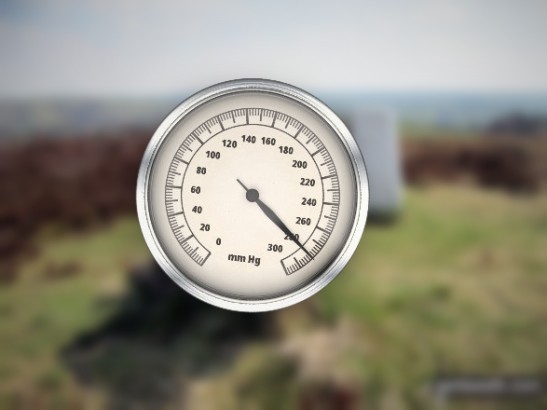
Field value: 280mmHg
